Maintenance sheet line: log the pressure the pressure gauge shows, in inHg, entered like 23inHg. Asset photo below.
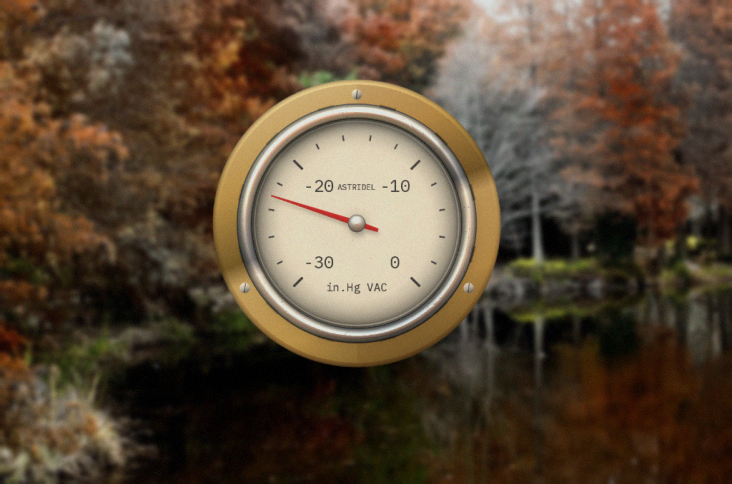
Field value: -23inHg
